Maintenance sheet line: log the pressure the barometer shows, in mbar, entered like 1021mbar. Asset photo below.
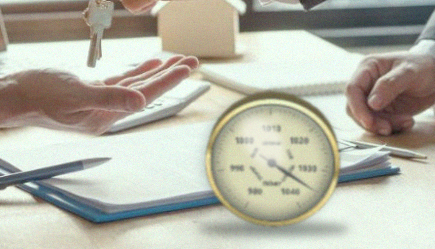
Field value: 1035mbar
